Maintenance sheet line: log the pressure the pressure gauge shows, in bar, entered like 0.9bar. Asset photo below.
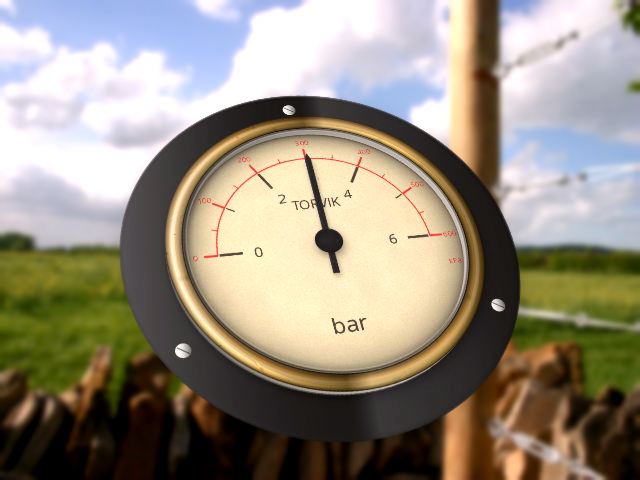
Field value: 3bar
